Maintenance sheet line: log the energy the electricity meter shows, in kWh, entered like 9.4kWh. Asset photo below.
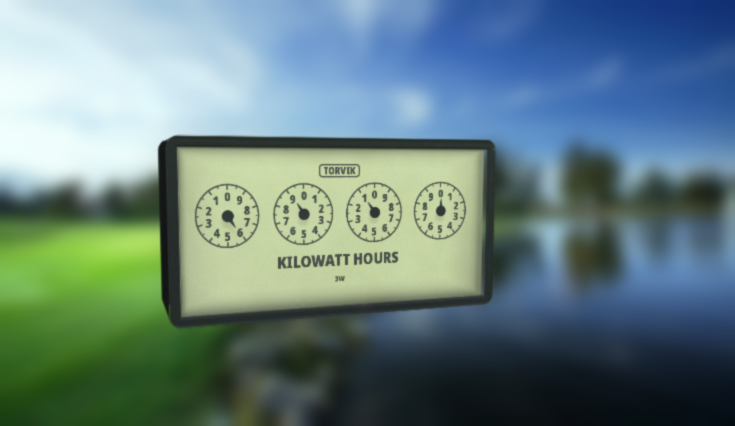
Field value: 5910kWh
